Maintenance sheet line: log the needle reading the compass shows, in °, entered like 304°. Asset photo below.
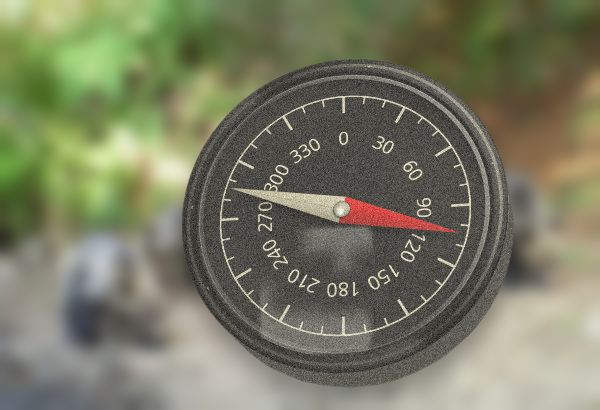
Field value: 105°
